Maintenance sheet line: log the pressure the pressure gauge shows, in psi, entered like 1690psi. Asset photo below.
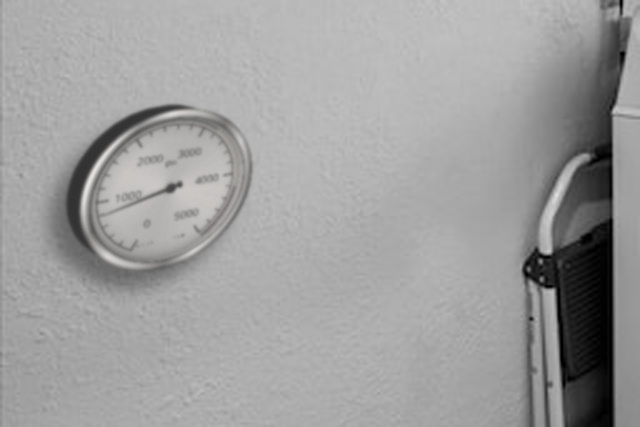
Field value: 800psi
